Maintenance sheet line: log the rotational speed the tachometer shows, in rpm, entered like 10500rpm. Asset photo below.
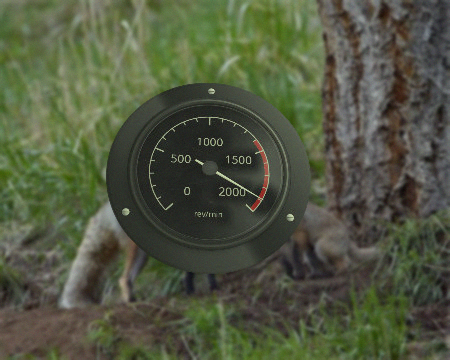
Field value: 1900rpm
